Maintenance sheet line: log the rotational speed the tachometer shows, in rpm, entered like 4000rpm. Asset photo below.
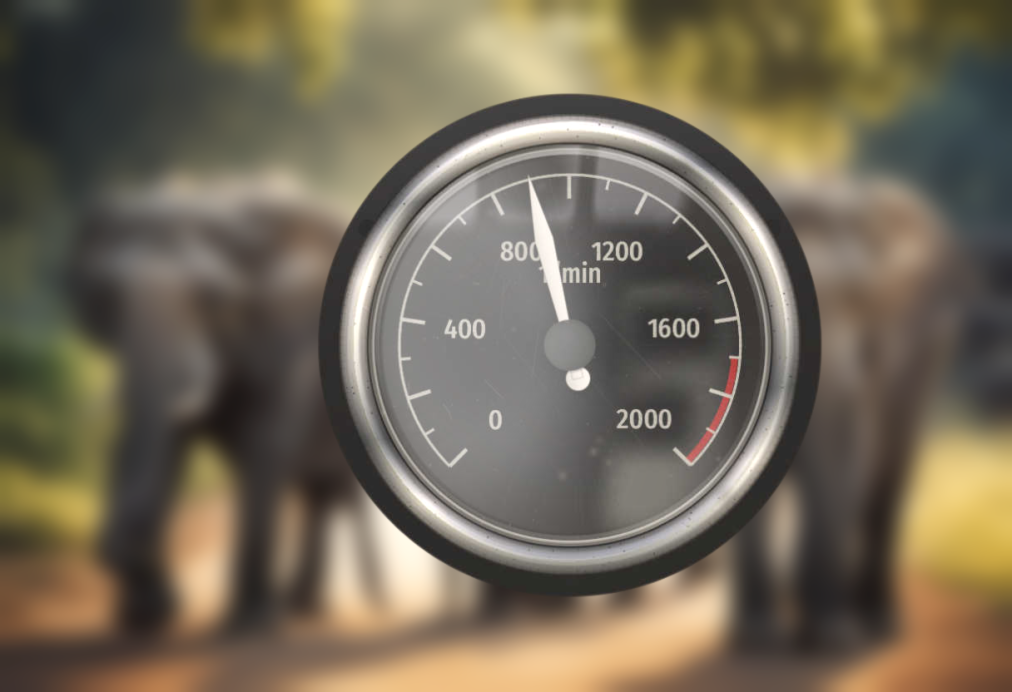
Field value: 900rpm
